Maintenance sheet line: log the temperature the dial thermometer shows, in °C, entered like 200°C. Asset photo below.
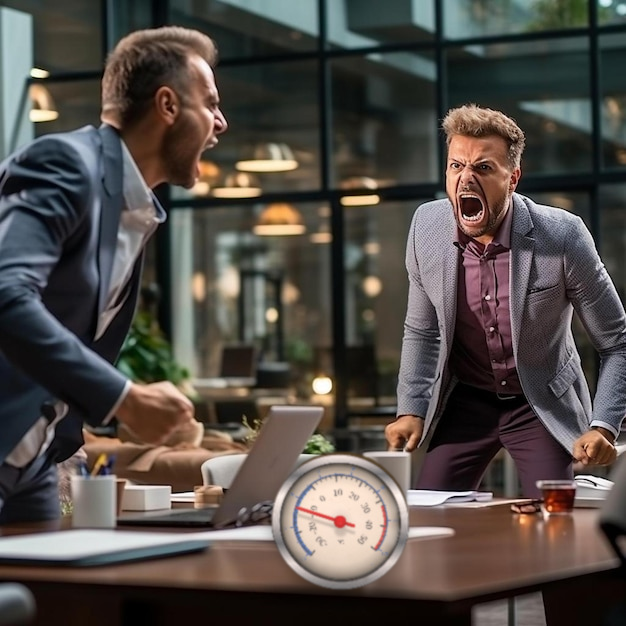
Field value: -10°C
